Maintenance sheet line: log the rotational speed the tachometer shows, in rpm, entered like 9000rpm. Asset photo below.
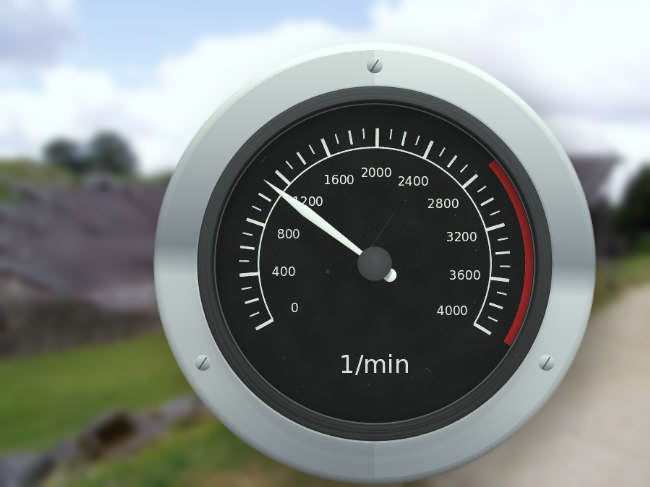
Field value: 1100rpm
